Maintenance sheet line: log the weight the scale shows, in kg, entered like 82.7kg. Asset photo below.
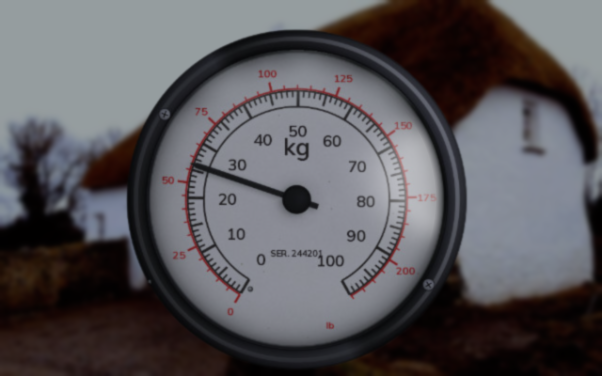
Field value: 26kg
